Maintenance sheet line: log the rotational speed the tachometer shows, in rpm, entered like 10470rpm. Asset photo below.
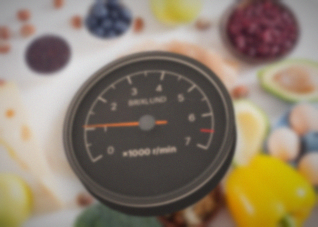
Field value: 1000rpm
